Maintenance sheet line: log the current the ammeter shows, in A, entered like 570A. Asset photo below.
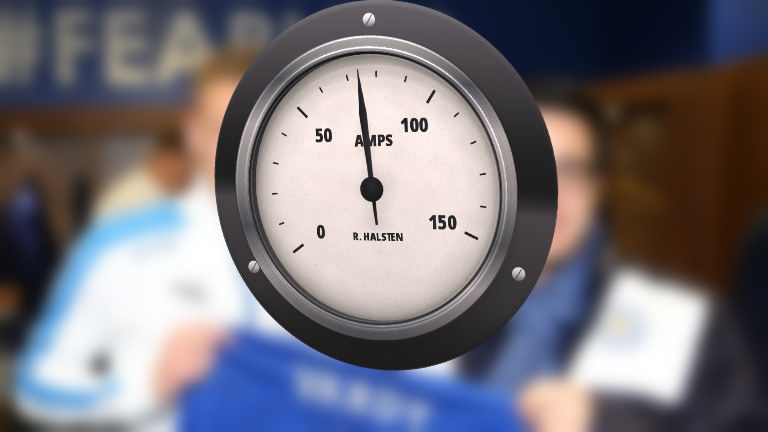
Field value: 75A
